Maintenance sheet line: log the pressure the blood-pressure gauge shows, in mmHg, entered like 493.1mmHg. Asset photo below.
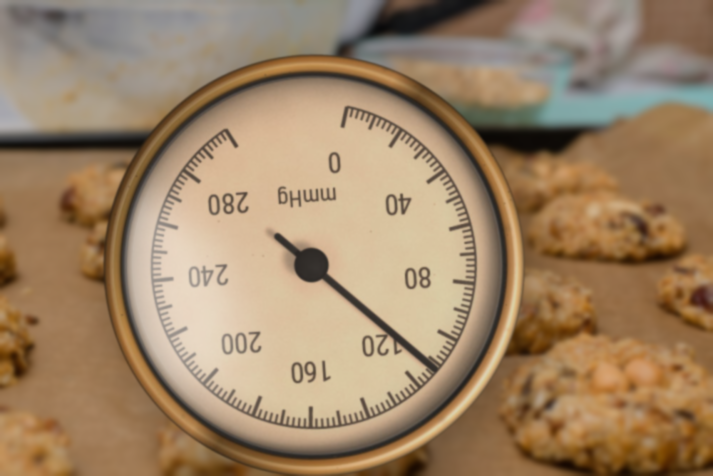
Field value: 112mmHg
